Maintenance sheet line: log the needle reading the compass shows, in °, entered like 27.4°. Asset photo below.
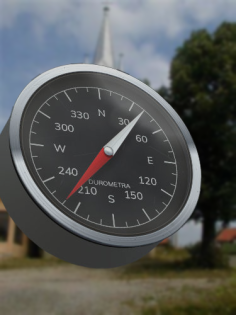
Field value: 220°
